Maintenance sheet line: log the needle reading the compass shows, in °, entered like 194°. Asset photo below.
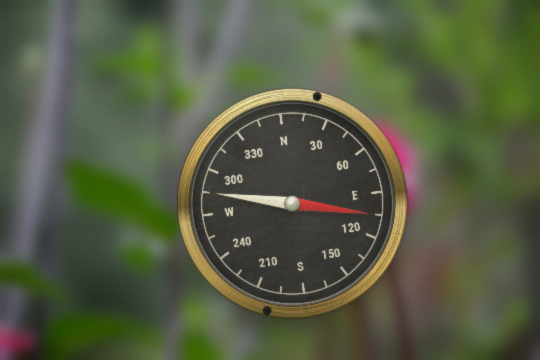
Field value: 105°
